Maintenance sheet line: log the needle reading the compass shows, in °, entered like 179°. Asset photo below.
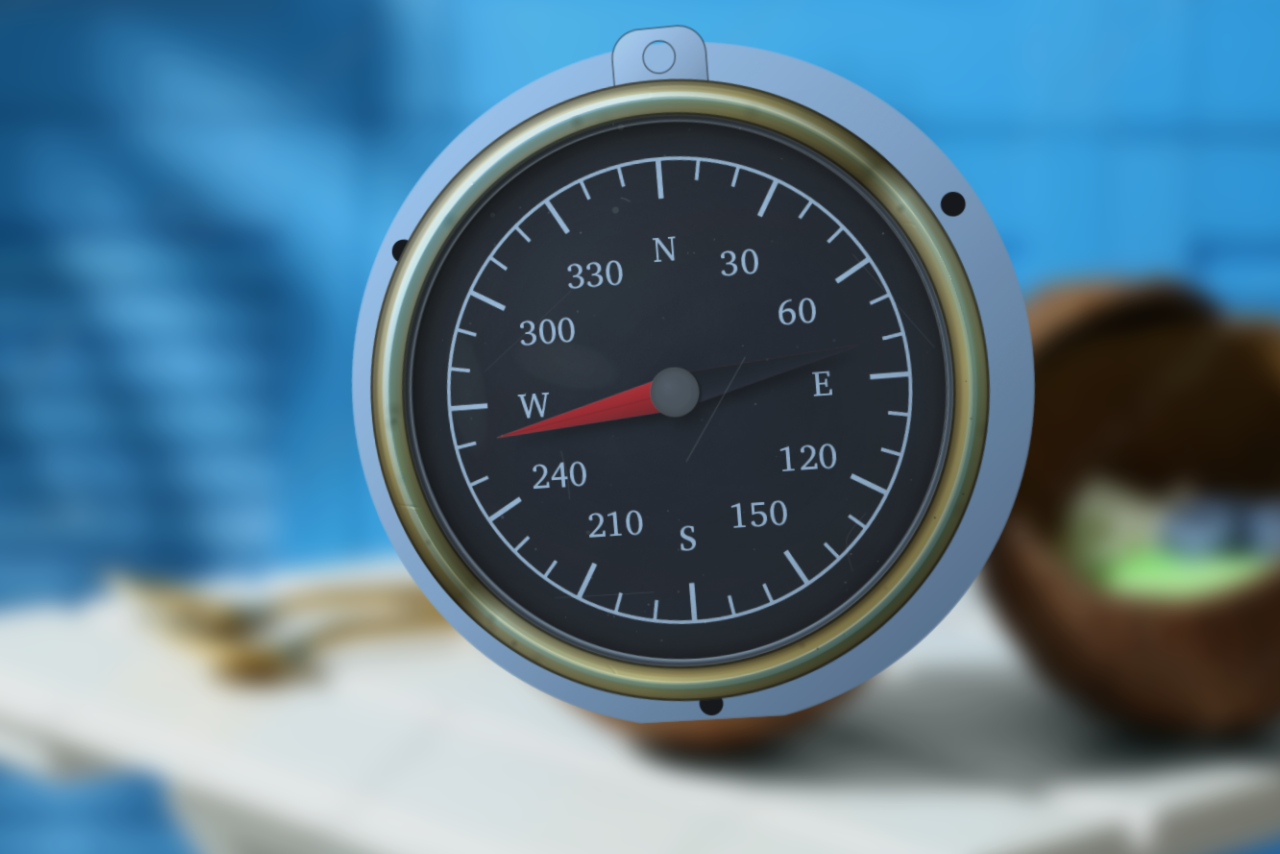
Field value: 260°
